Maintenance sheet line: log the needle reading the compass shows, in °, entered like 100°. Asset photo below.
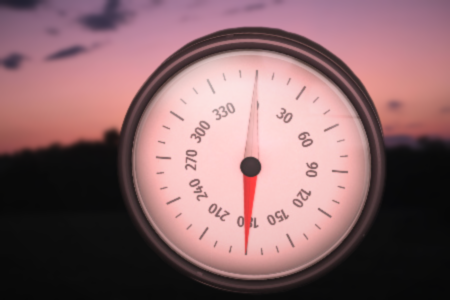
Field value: 180°
